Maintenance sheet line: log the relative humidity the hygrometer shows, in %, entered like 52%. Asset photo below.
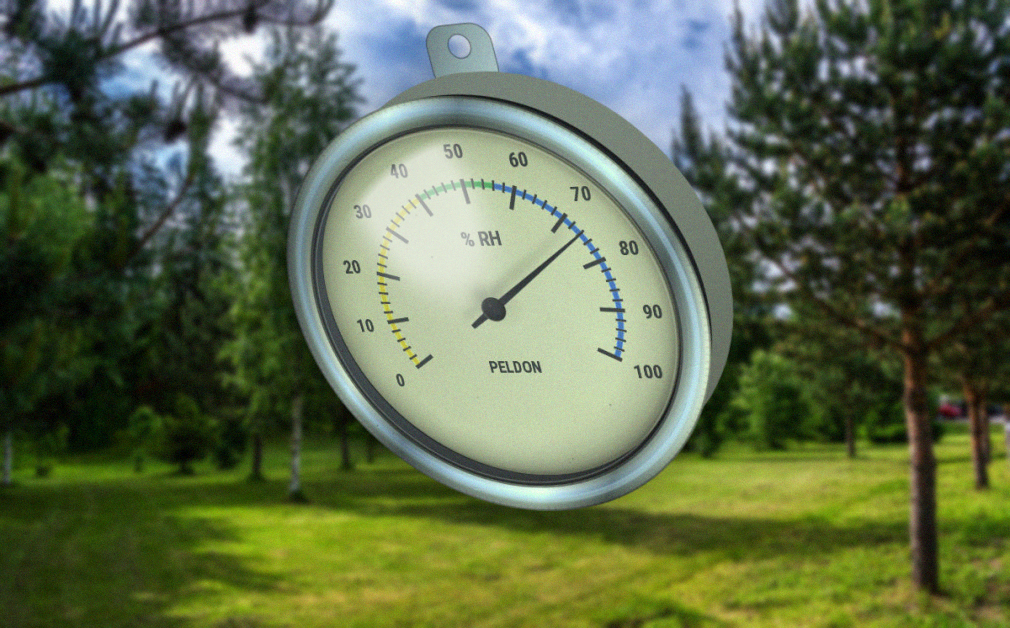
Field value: 74%
